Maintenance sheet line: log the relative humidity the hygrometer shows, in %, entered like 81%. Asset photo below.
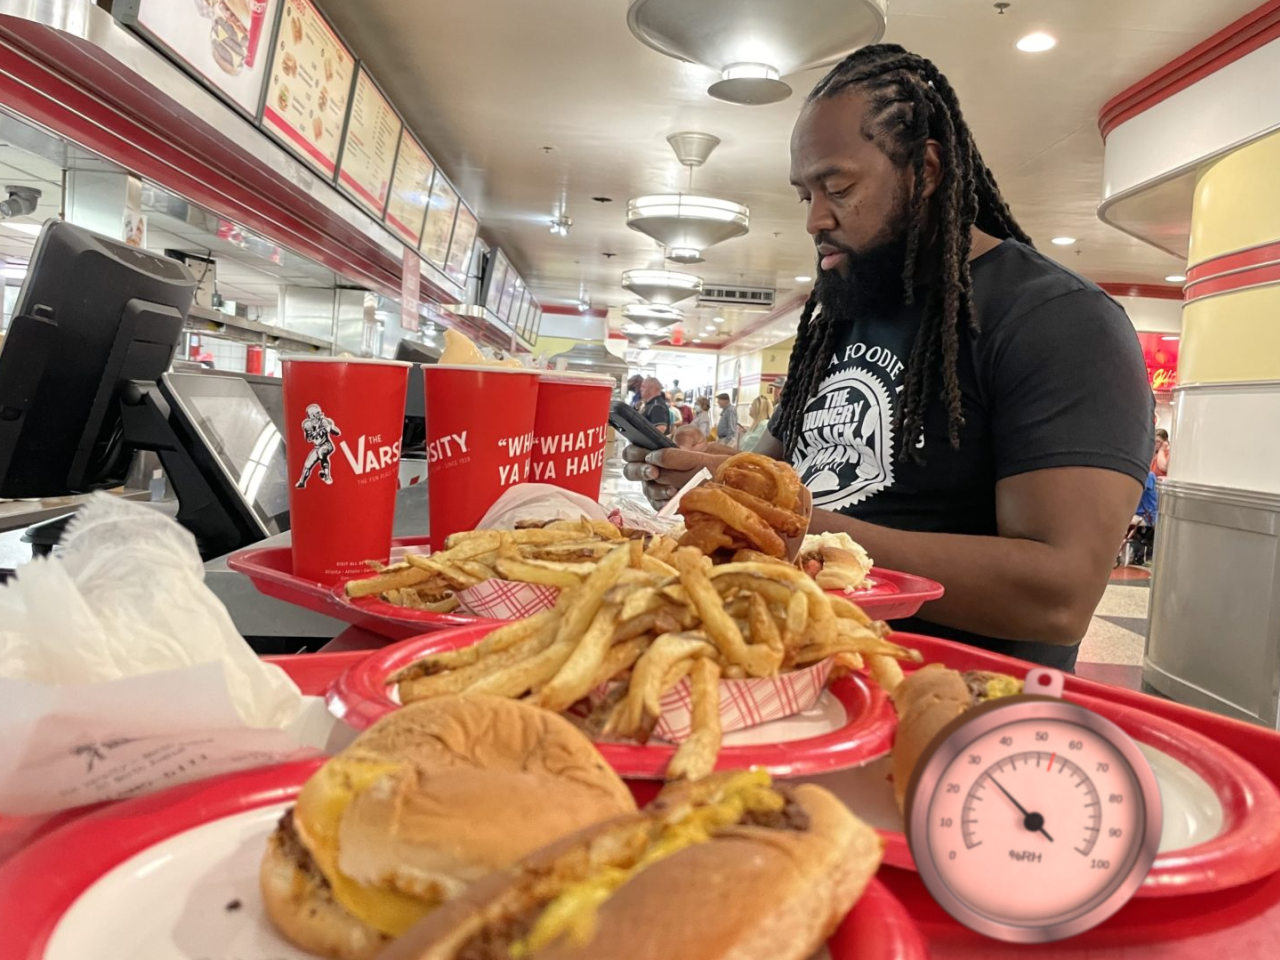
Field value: 30%
